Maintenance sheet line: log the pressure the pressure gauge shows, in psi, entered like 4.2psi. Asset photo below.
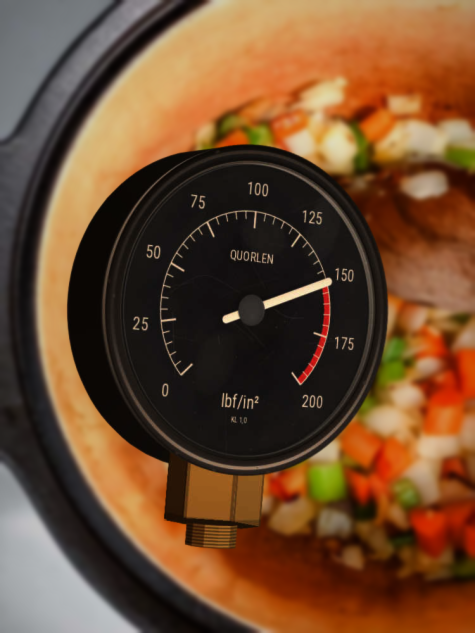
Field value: 150psi
